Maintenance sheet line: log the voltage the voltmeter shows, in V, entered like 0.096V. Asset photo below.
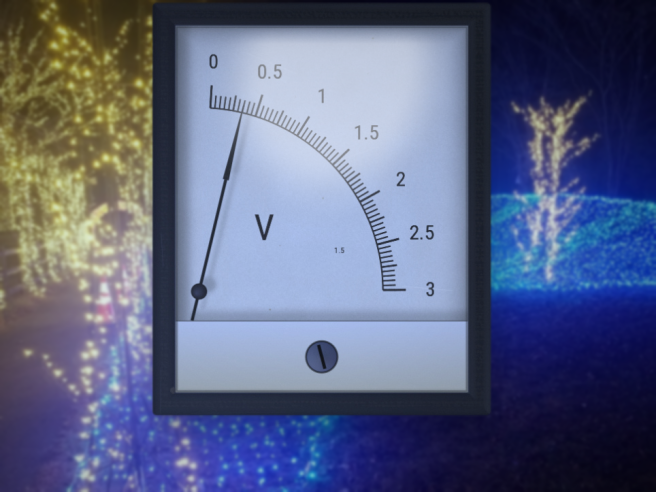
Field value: 0.35V
